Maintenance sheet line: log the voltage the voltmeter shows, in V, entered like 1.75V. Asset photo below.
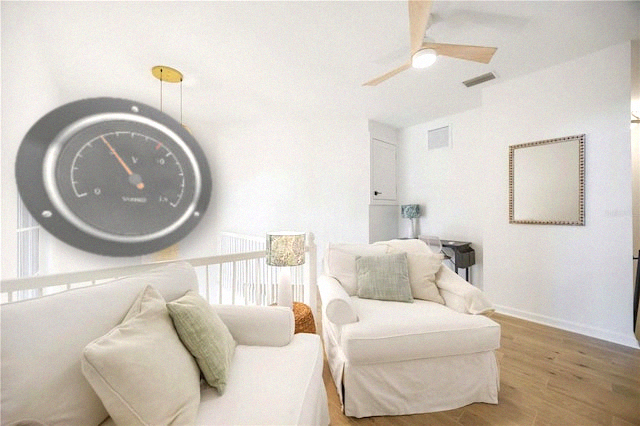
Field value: 5V
